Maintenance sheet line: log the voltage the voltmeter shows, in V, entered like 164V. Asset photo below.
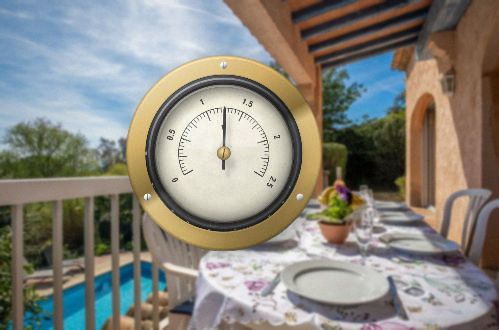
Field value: 1.25V
